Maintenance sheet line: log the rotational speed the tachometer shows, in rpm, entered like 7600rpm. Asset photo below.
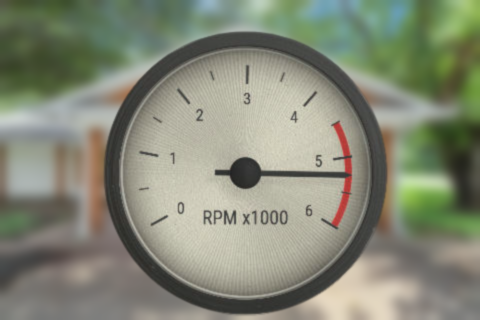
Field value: 5250rpm
